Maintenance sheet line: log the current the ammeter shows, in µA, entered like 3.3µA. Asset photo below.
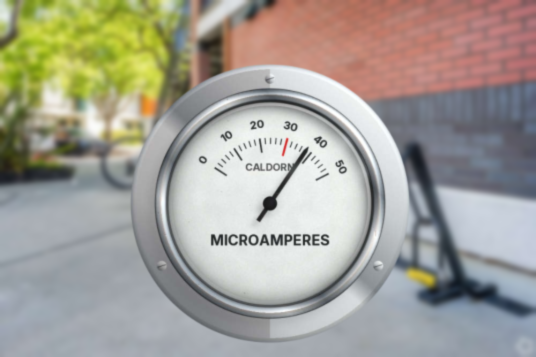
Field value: 38µA
